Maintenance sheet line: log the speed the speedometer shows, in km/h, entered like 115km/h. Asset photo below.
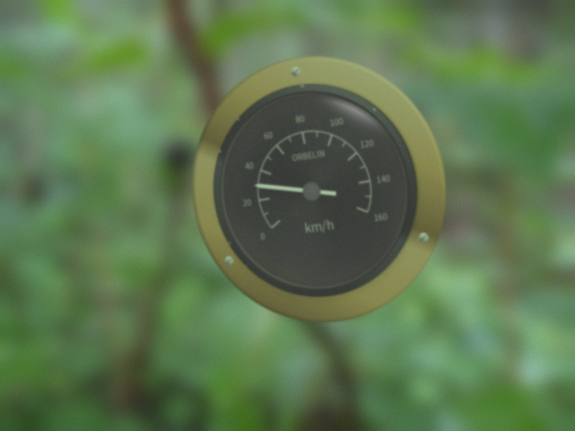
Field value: 30km/h
